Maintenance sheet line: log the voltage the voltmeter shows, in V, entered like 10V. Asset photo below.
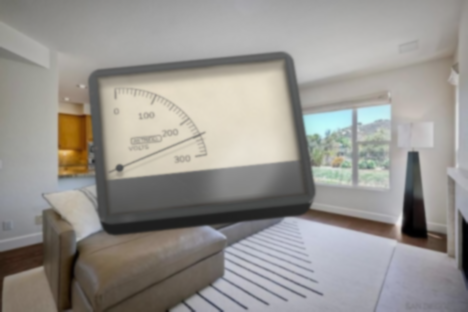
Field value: 250V
